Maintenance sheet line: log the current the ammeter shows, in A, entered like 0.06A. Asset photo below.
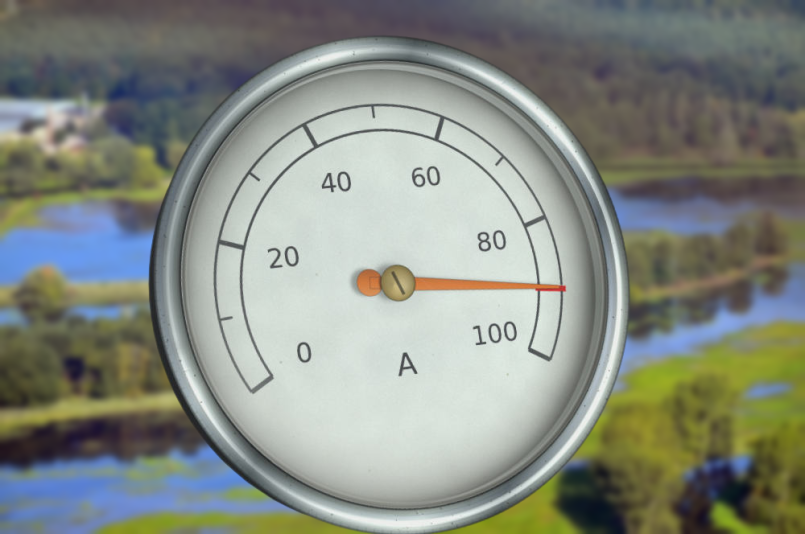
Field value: 90A
